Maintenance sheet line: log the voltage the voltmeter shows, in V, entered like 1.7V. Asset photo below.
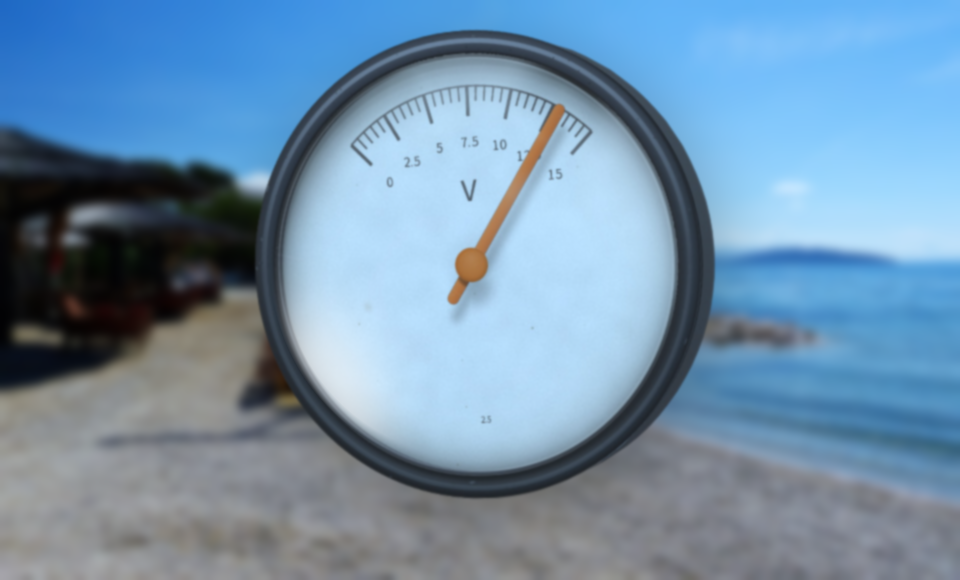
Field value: 13V
